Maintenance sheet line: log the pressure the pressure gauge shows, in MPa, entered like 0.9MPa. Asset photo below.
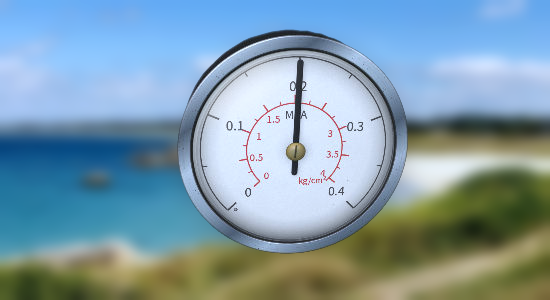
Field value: 0.2MPa
